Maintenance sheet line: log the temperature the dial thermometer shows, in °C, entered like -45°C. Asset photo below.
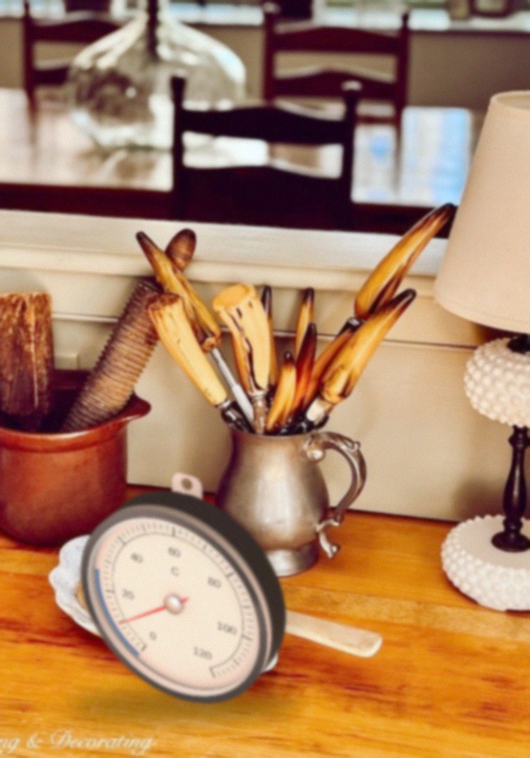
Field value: 10°C
